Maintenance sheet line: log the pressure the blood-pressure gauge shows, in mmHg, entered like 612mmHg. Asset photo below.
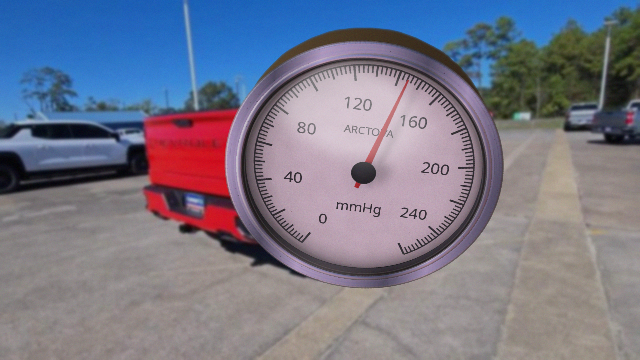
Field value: 144mmHg
